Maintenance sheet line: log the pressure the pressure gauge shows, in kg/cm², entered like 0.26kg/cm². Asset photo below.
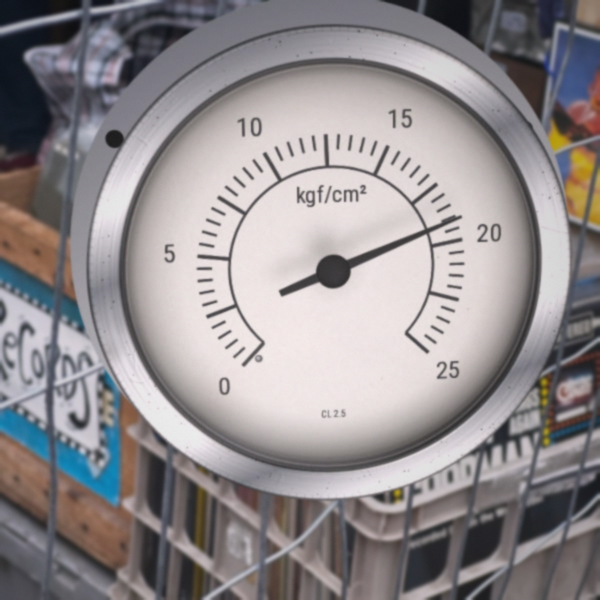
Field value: 19kg/cm²
